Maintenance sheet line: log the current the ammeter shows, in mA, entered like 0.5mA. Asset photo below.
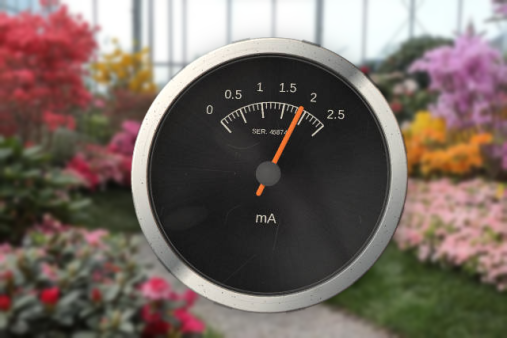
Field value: 1.9mA
